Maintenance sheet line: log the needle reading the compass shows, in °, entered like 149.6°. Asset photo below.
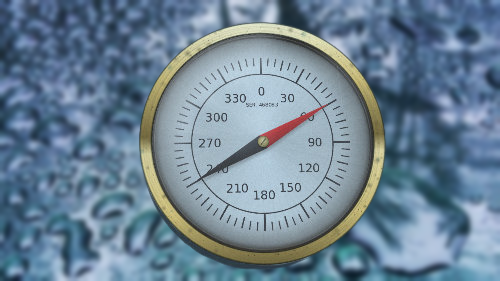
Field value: 60°
